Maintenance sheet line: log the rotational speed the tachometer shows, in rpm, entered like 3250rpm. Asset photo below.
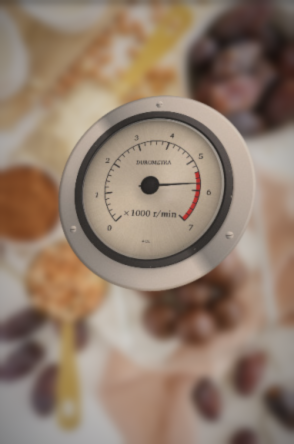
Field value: 5800rpm
